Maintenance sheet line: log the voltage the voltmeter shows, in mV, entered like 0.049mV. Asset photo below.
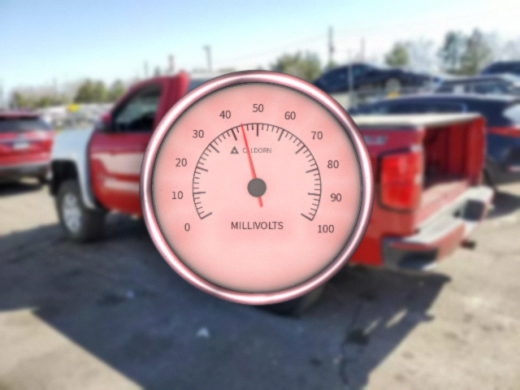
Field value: 44mV
